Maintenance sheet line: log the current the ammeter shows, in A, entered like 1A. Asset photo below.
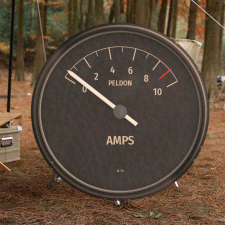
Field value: 0.5A
